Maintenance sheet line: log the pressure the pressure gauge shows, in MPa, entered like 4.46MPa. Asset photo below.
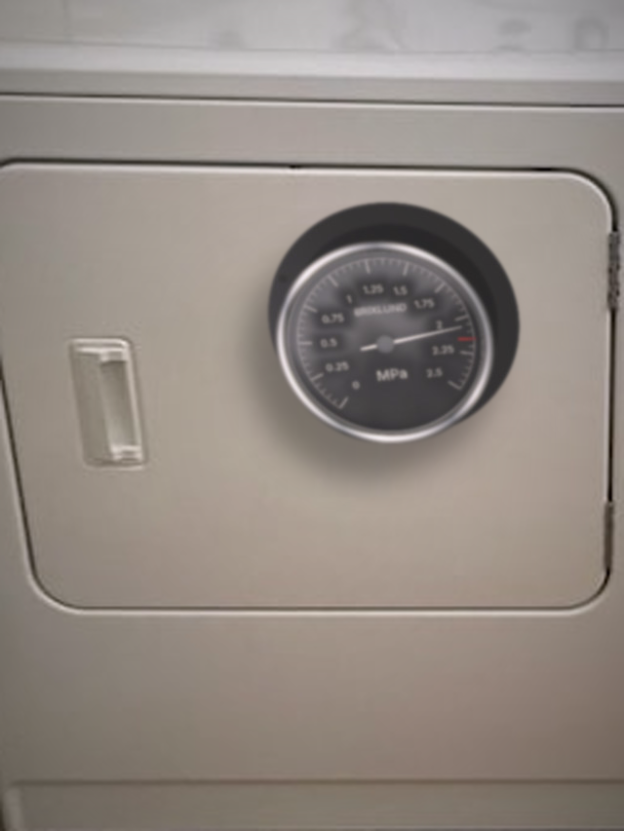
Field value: 2.05MPa
